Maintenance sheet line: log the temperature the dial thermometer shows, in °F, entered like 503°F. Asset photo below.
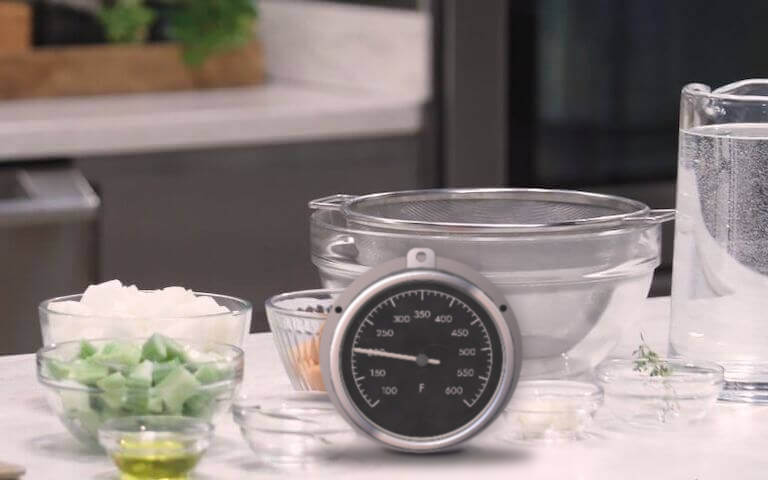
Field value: 200°F
